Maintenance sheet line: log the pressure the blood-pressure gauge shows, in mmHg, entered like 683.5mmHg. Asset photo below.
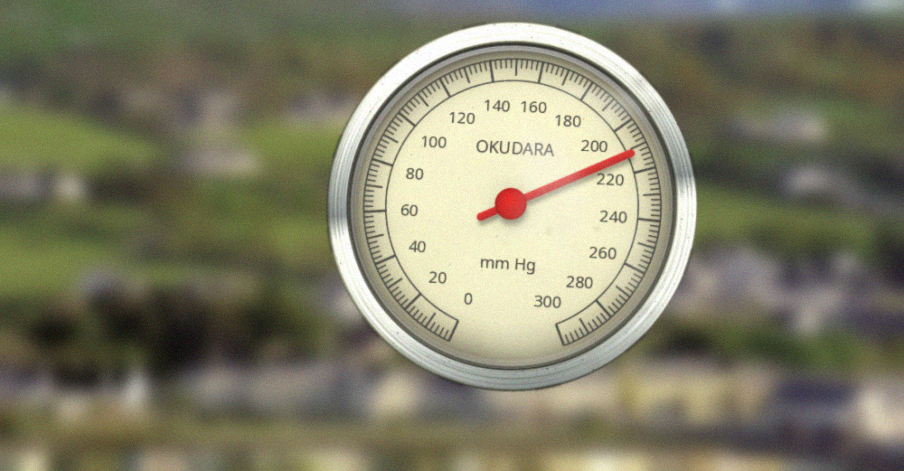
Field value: 212mmHg
